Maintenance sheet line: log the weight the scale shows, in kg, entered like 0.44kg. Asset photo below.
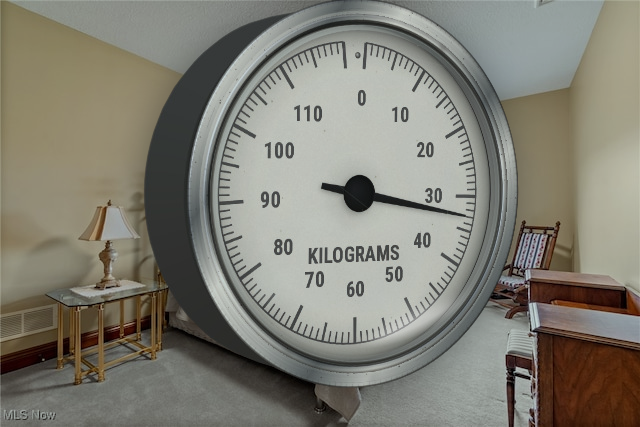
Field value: 33kg
